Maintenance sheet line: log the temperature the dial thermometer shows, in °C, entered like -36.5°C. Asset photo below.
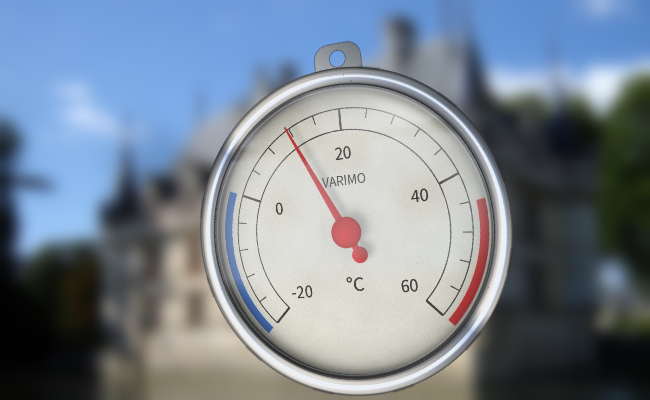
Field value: 12°C
